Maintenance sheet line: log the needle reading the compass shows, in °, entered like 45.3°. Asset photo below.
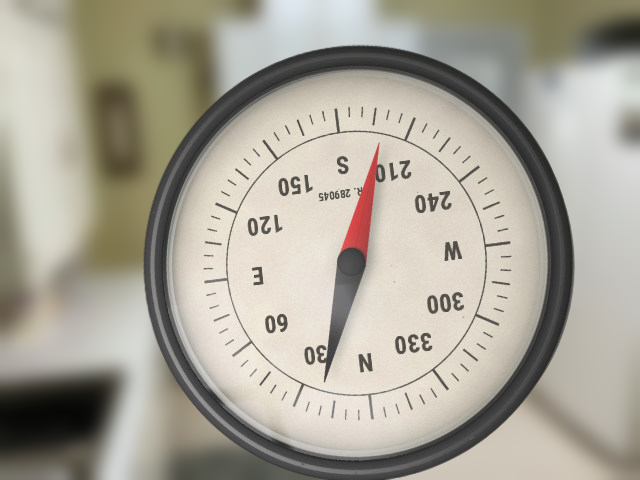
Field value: 200°
